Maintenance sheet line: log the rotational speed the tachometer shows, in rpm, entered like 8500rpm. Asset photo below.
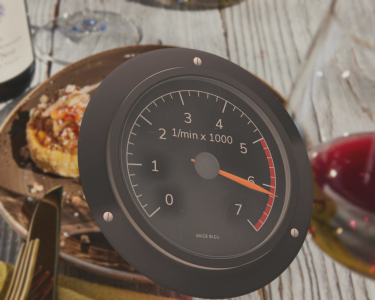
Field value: 6200rpm
